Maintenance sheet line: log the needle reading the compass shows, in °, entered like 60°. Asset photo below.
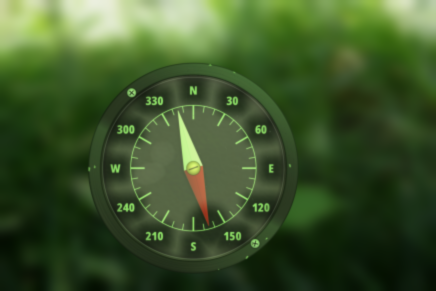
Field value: 165°
